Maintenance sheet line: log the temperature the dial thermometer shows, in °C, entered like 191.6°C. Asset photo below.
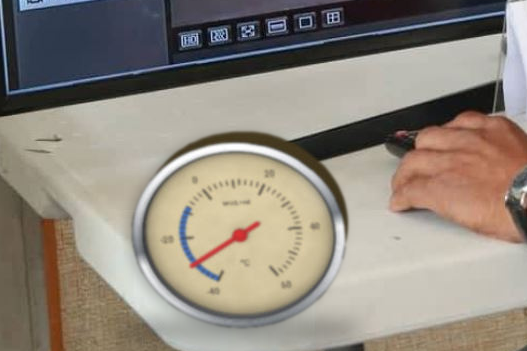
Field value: -30°C
